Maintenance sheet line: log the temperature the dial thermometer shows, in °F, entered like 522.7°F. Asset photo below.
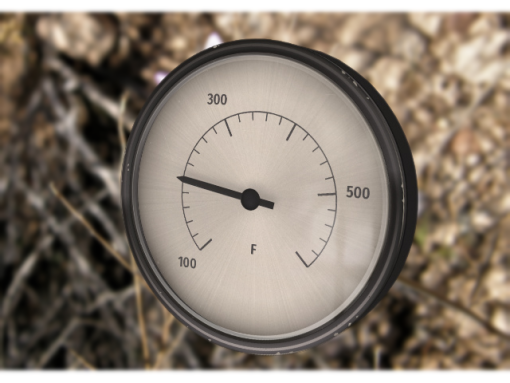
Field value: 200°F
